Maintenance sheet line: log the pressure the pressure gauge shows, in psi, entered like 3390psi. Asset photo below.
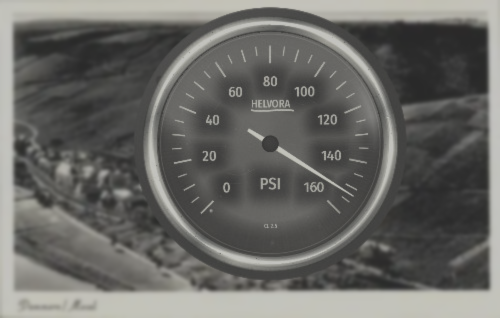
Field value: 152.5psi
